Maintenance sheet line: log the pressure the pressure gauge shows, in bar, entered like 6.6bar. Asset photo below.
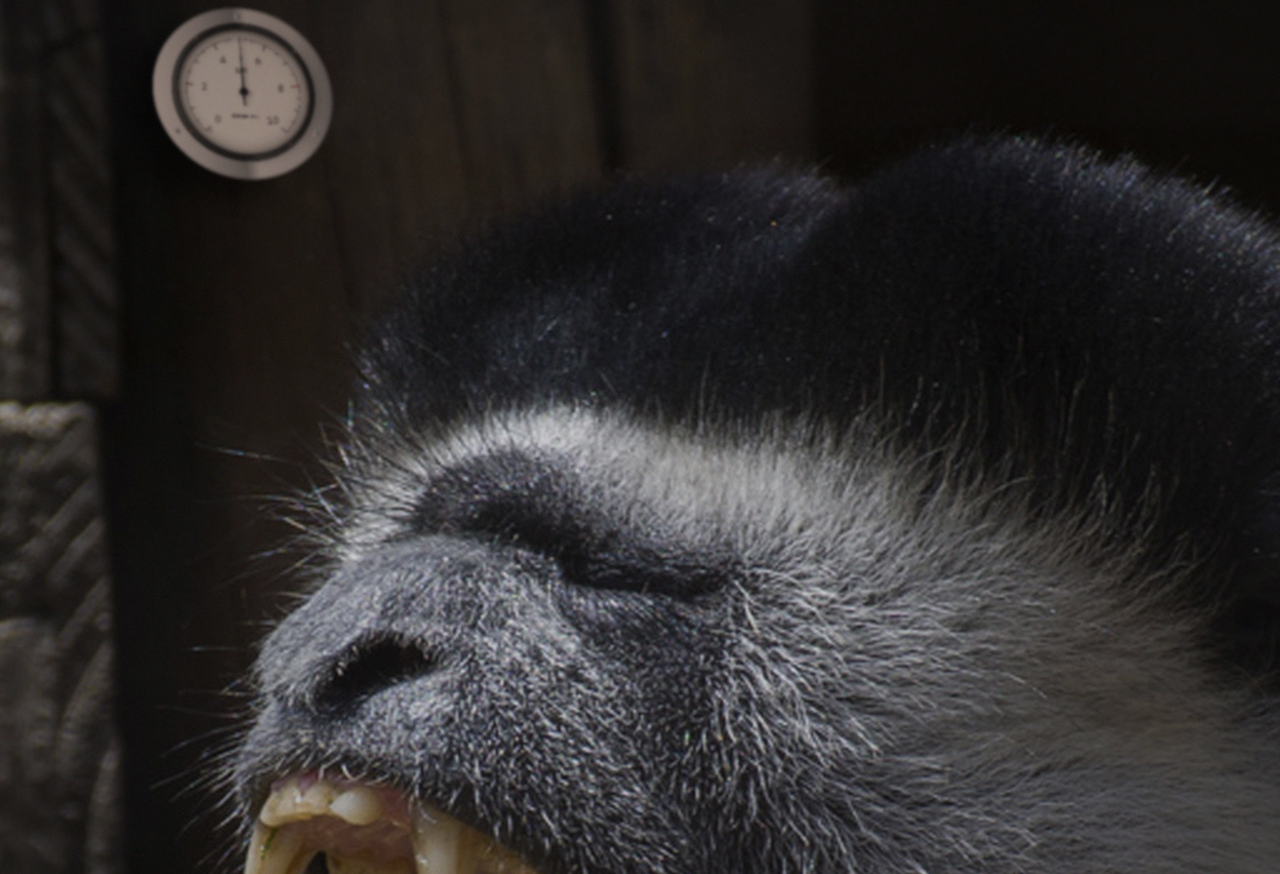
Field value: 5bar
